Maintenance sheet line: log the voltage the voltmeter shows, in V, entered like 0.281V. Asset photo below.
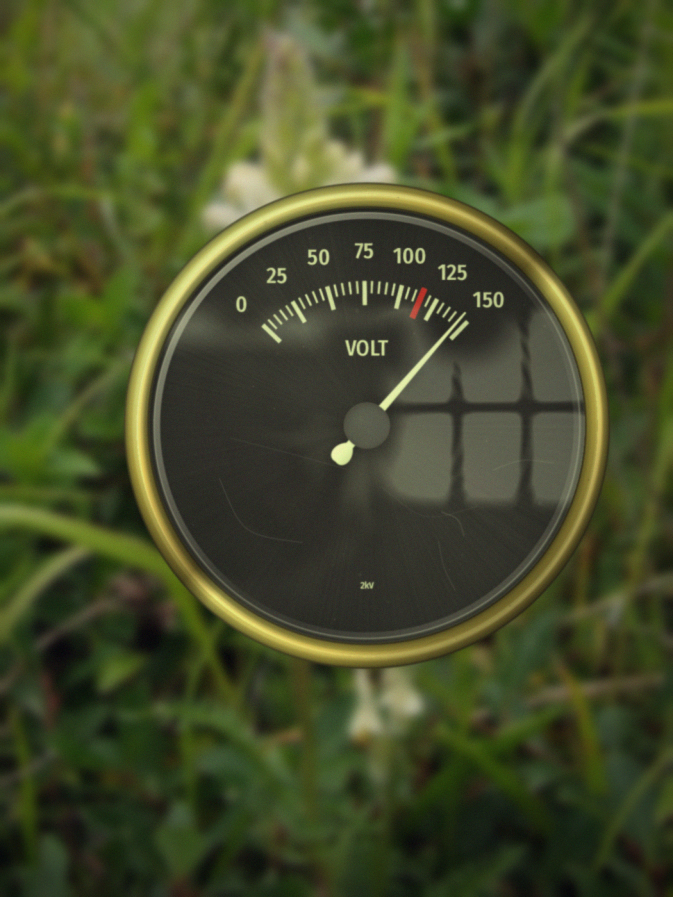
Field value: 145V
